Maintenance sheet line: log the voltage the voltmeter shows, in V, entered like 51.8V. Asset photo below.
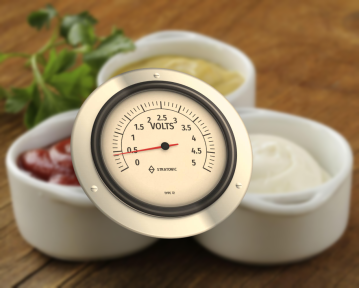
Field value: 0.4V
